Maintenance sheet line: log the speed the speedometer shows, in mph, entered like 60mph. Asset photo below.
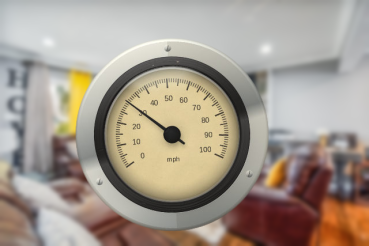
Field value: 30mph
